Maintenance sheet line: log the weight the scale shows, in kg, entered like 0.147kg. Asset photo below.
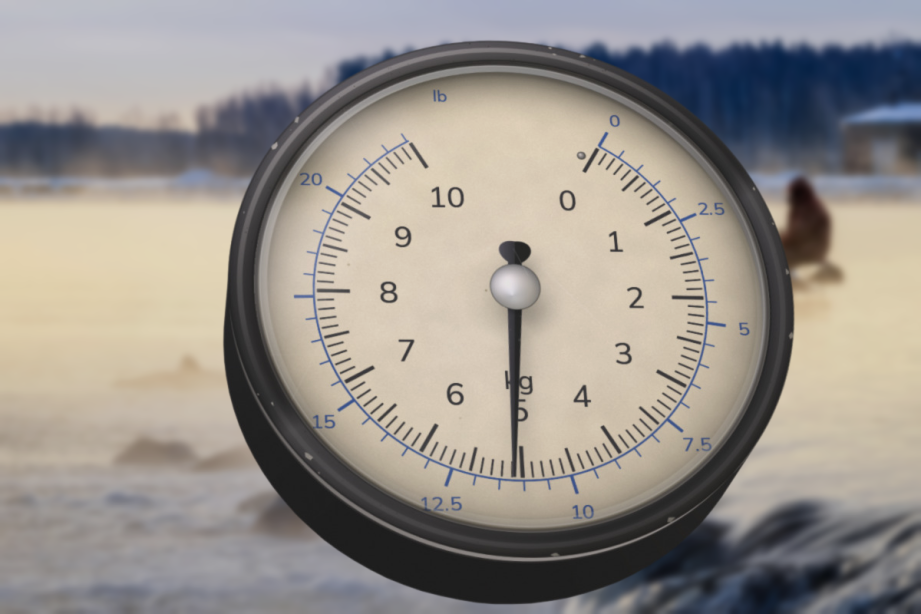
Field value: 5.1kg
